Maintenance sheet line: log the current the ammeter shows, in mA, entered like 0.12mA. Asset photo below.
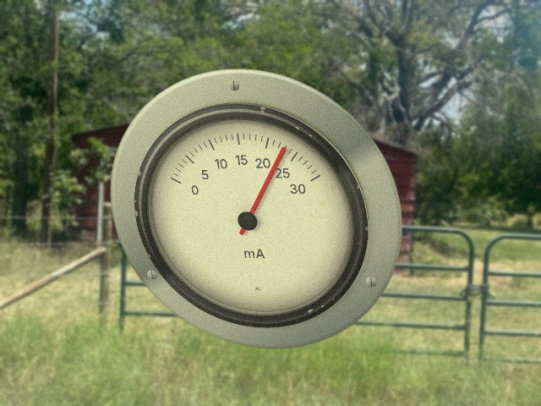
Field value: 23mA
